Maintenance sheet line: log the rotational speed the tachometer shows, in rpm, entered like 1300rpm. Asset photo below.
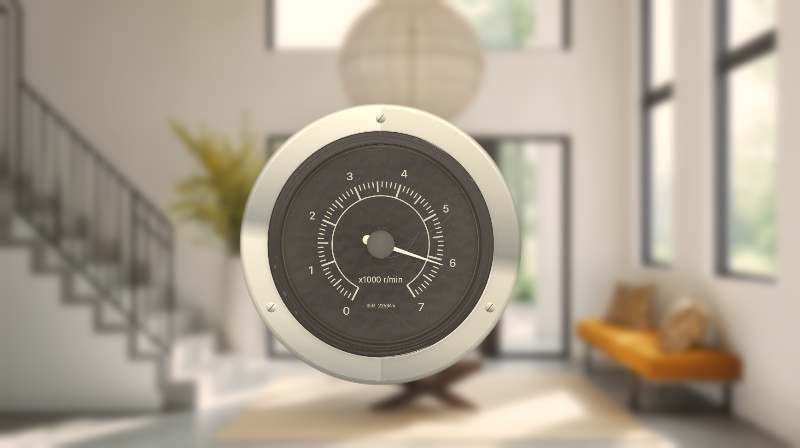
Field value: 6100rpm
